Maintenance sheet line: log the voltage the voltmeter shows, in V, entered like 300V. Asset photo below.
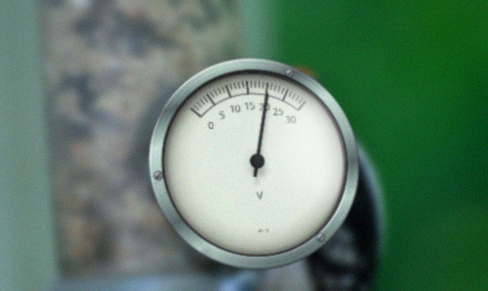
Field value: 20V
